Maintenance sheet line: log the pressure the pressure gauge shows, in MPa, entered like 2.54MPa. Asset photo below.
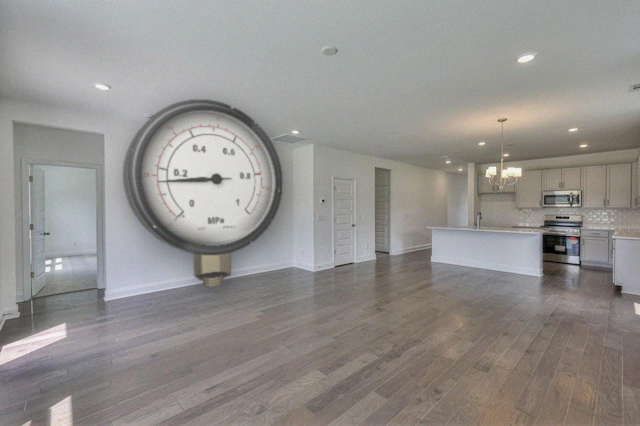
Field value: 0.15MPa
